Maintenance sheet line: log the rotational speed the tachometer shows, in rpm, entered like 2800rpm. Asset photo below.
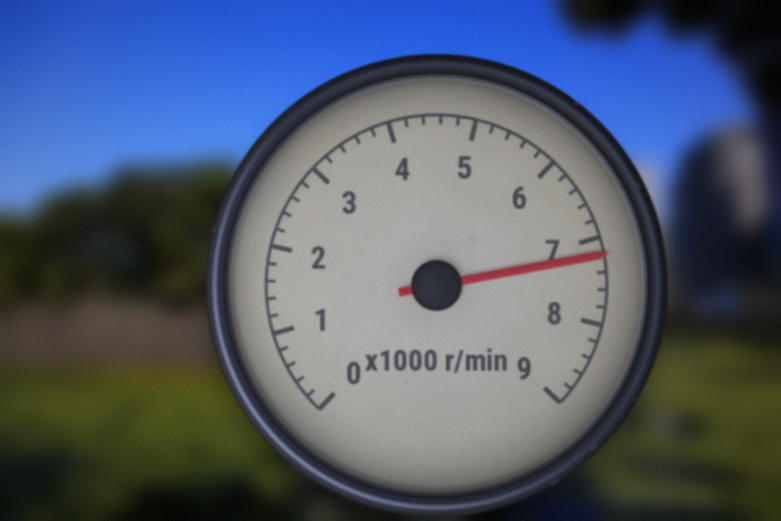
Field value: 7200rpm
